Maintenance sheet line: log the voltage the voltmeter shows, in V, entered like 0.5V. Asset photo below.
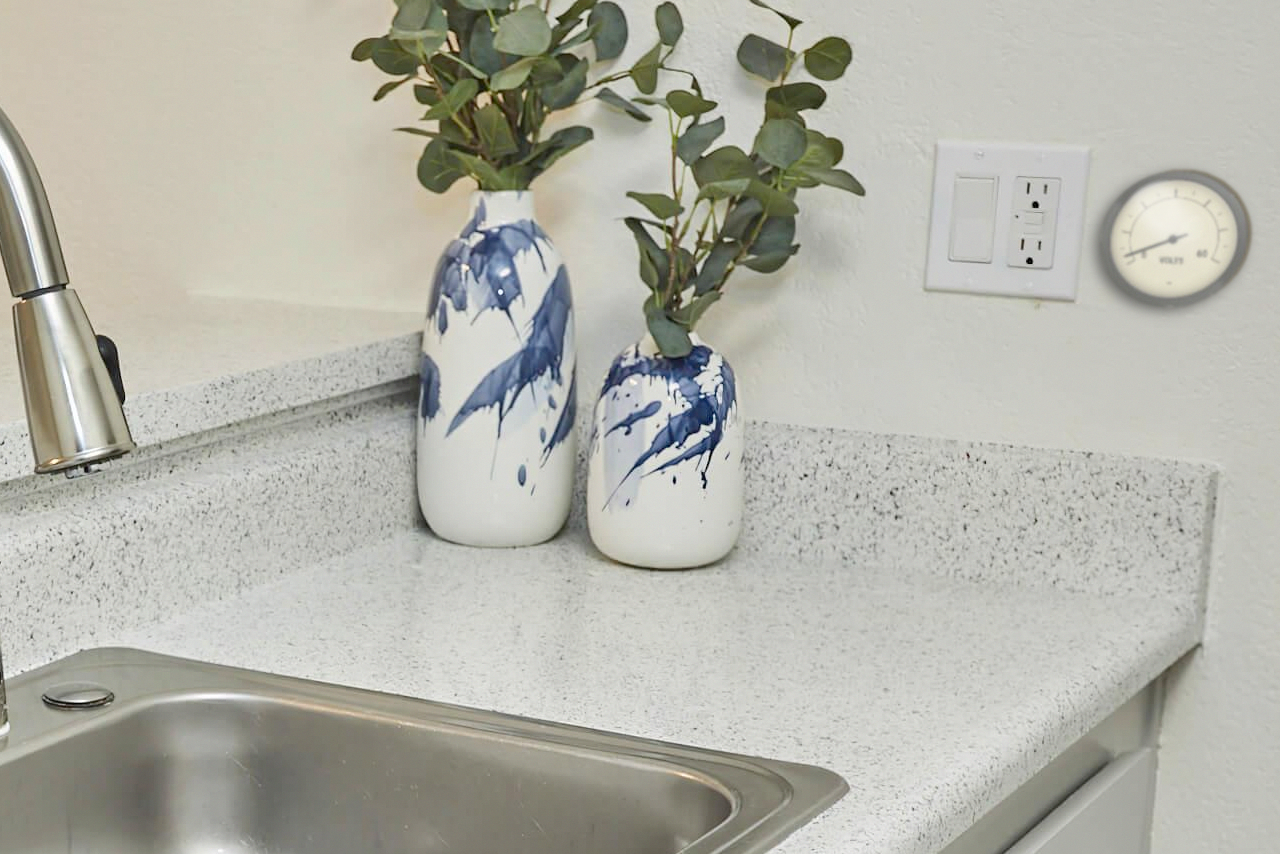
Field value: 2.5V
